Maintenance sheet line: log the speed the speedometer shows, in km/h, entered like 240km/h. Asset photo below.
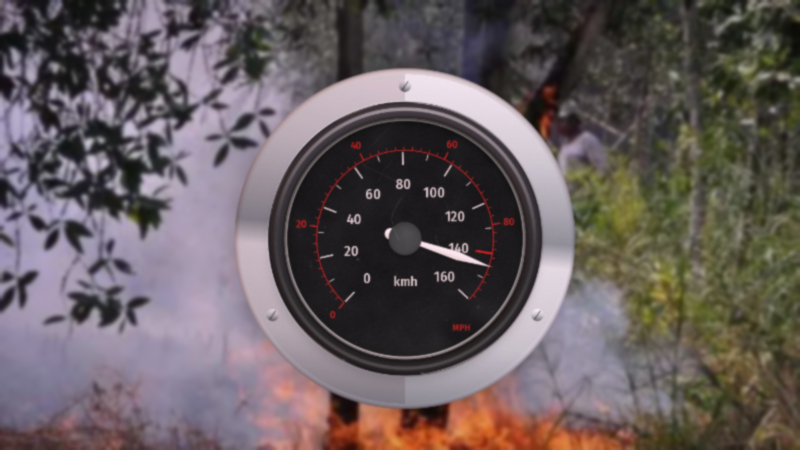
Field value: 145km/h
